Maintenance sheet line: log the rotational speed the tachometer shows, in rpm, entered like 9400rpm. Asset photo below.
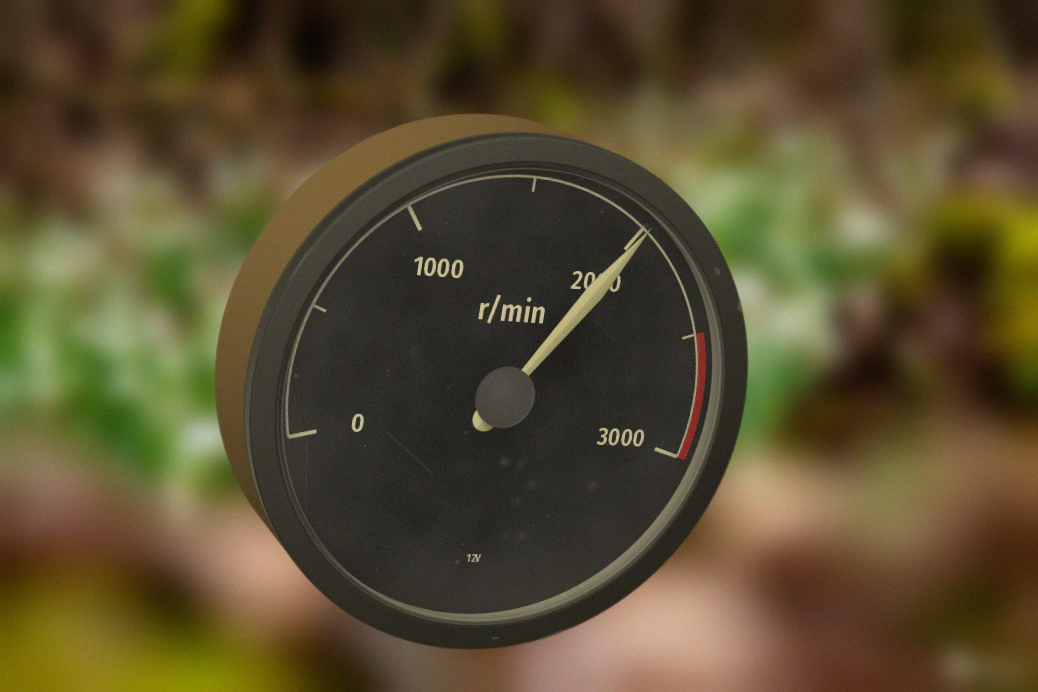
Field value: 2000rpm
